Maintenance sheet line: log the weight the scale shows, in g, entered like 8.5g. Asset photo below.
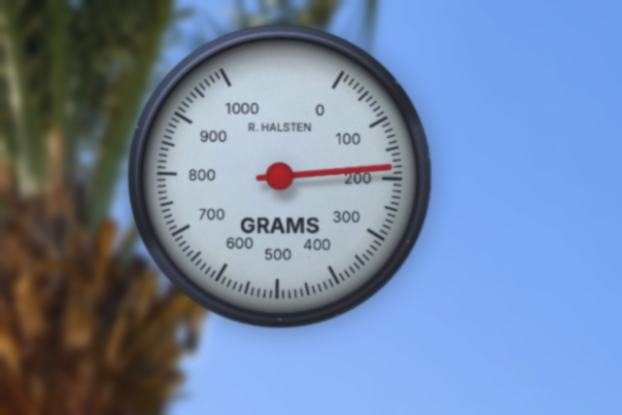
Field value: 180g
